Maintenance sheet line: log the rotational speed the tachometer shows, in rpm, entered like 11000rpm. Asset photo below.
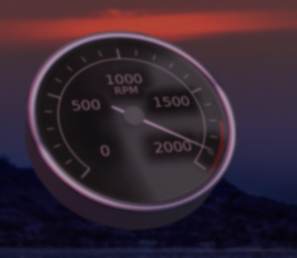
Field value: 1900rpm
